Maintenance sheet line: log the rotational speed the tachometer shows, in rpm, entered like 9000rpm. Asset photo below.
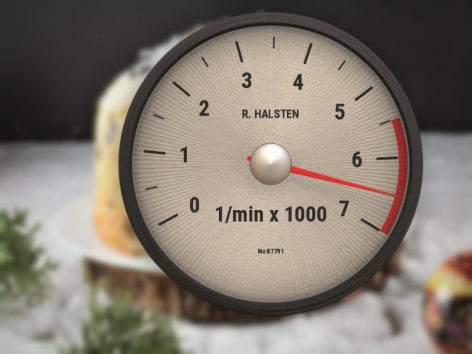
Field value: 6500rpm
